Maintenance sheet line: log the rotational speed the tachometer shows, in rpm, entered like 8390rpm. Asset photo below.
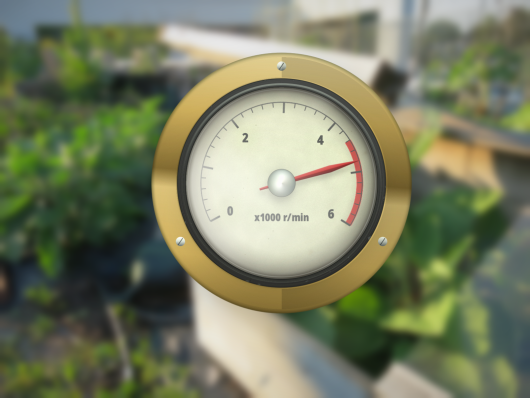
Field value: 4800rpm
